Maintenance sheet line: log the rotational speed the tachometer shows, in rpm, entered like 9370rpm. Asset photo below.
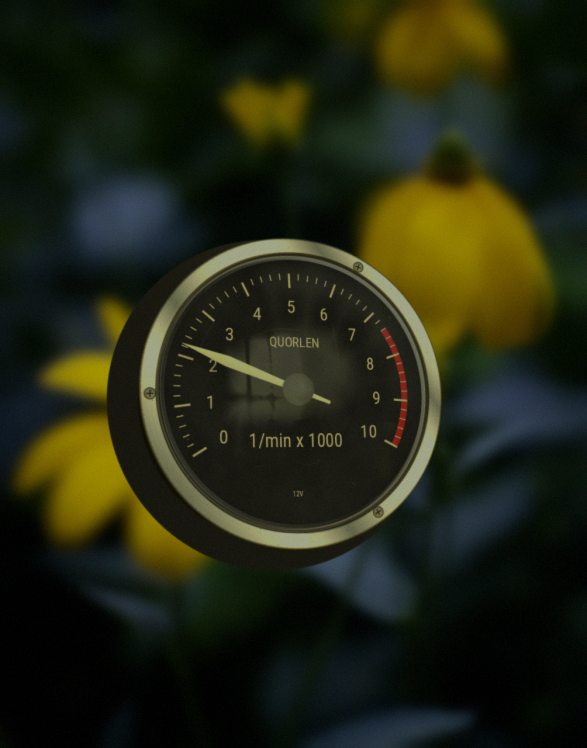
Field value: 2200rpm
